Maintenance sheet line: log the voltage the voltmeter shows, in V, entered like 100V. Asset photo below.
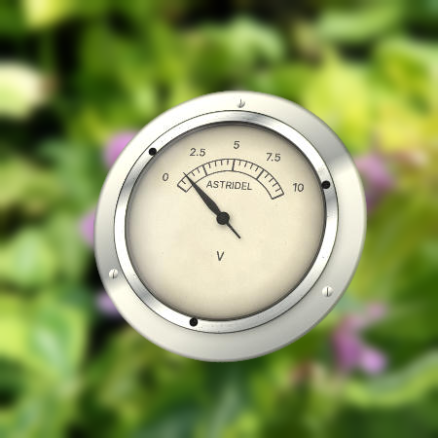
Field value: 1V
